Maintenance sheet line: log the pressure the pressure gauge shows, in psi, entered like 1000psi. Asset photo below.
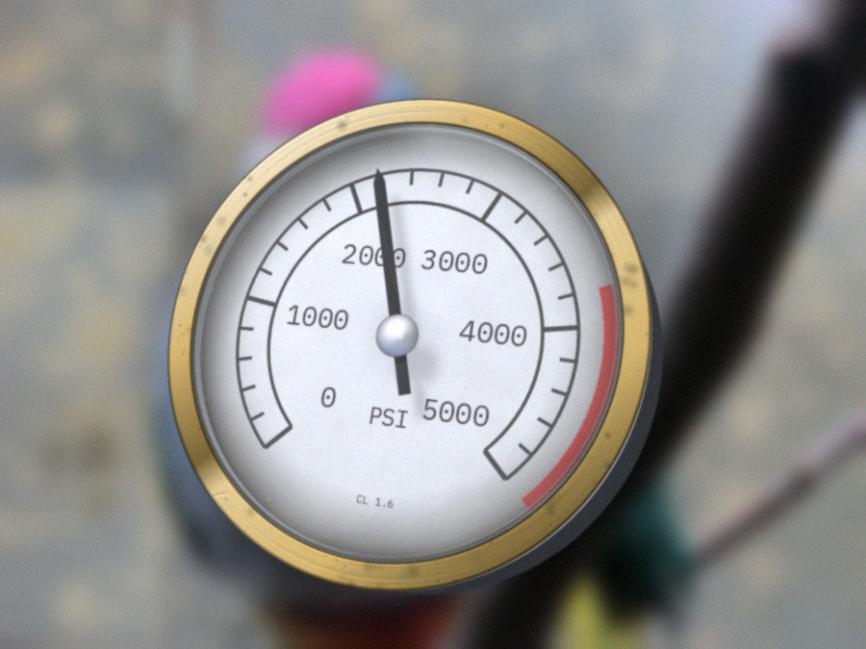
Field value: 2200psi
